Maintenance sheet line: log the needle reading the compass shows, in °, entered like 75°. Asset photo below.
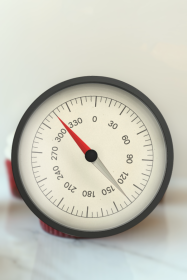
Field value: 315°
